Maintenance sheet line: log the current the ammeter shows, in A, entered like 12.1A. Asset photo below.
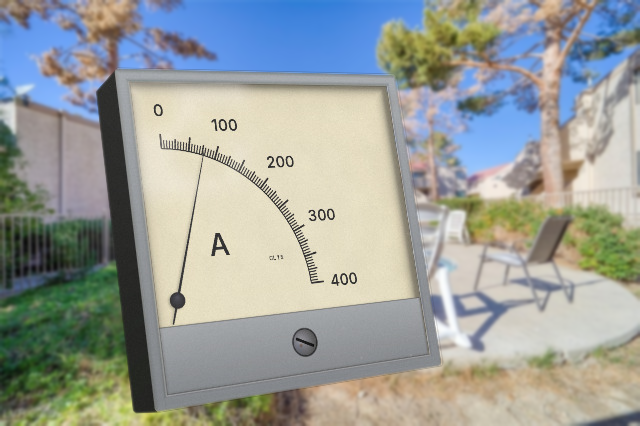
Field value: 75A
